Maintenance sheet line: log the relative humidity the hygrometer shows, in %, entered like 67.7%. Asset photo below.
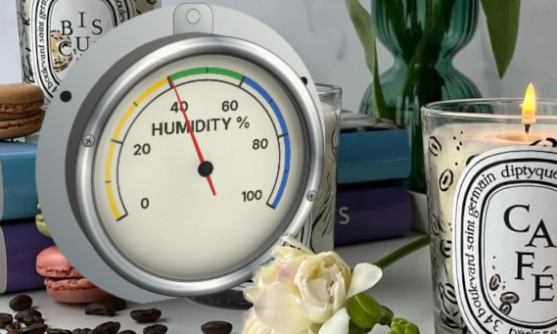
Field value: 40%
